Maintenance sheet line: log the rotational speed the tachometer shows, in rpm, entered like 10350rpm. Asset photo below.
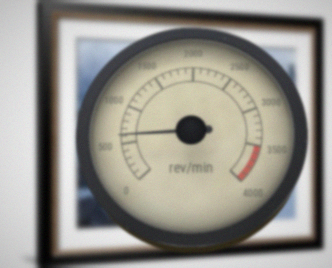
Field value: 600rpm
